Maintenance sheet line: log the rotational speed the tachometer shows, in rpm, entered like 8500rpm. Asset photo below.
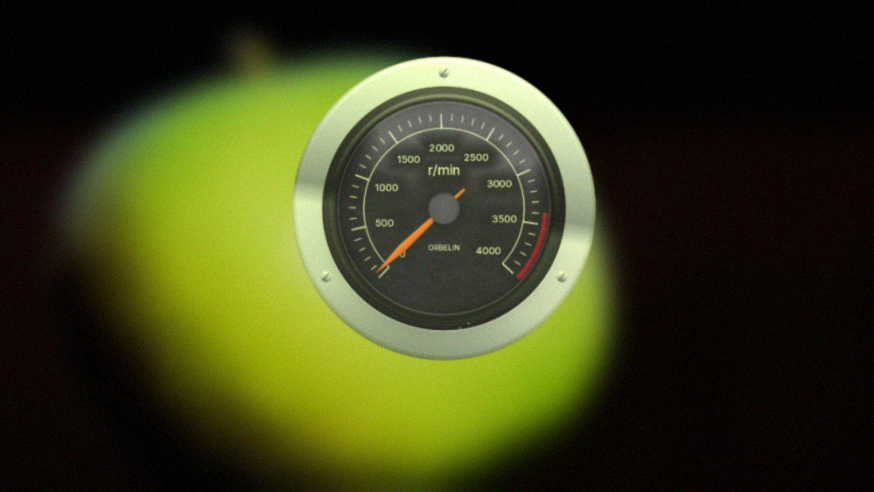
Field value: 50rpm
